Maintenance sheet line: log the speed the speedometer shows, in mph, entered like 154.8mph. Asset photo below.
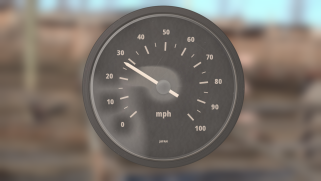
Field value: 27.5mph
